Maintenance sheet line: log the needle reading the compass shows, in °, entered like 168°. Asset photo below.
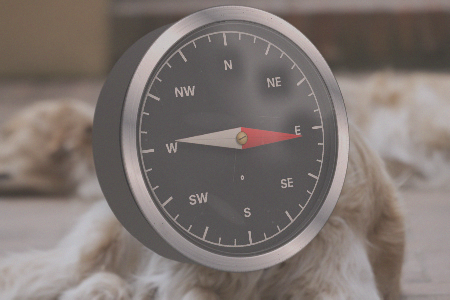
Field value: 95°
